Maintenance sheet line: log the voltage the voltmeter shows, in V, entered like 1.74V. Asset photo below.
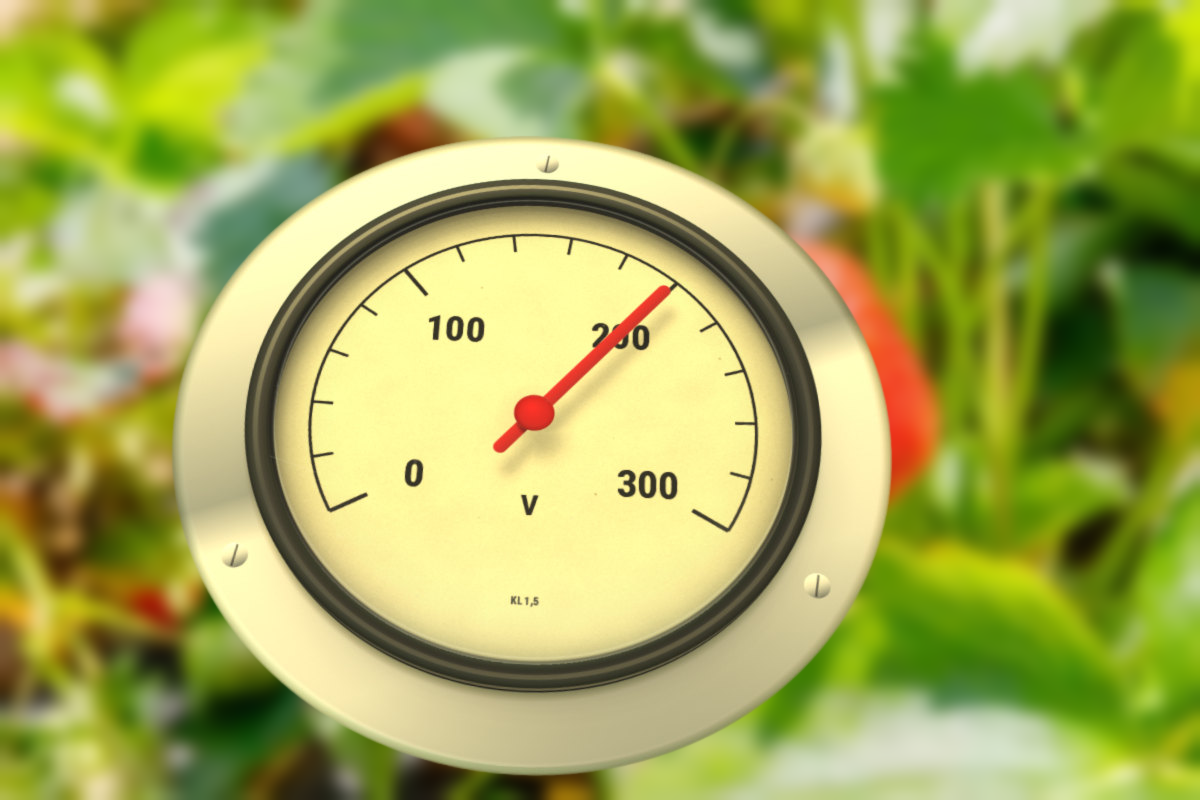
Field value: 200V
